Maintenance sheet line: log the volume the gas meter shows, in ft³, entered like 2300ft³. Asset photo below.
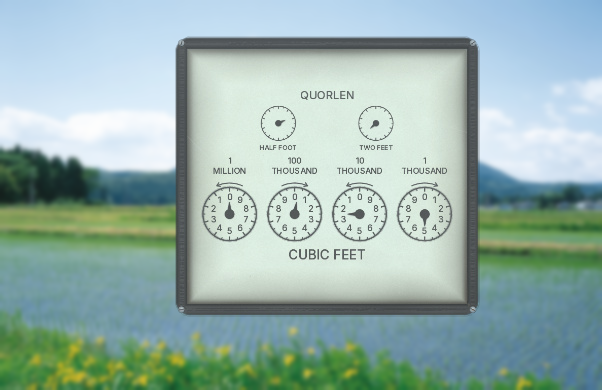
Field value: 2500ft³
